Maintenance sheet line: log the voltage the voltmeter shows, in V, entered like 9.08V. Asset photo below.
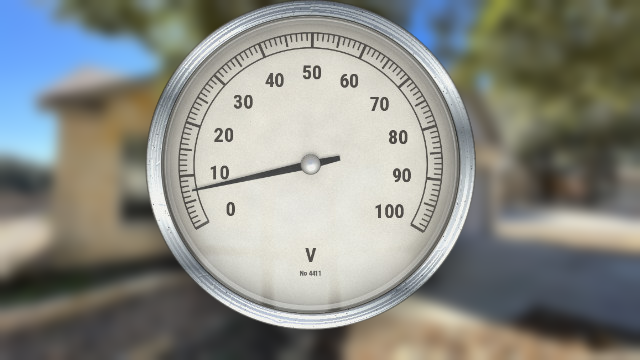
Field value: 7V
